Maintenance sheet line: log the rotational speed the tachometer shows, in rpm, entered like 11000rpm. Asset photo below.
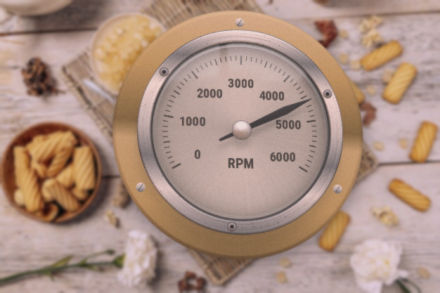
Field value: 4600rpm
